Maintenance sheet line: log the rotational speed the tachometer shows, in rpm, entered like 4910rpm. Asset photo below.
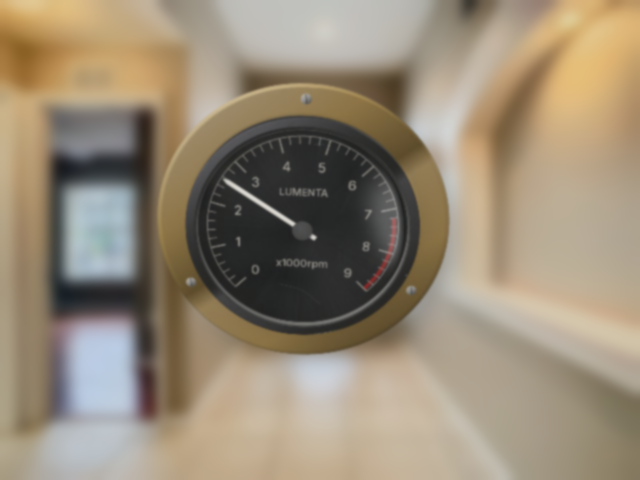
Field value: 2600rpm
